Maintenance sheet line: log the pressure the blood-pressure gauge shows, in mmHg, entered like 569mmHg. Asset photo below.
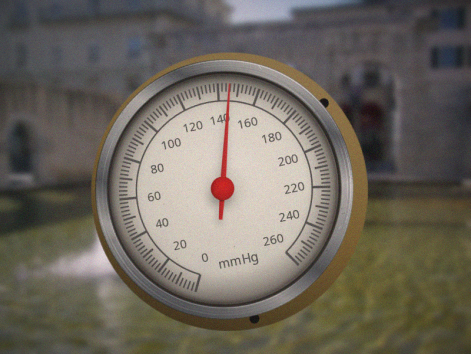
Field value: 146mmHg
